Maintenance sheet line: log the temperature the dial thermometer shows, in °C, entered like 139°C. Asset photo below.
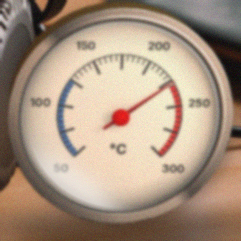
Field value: 225°C
